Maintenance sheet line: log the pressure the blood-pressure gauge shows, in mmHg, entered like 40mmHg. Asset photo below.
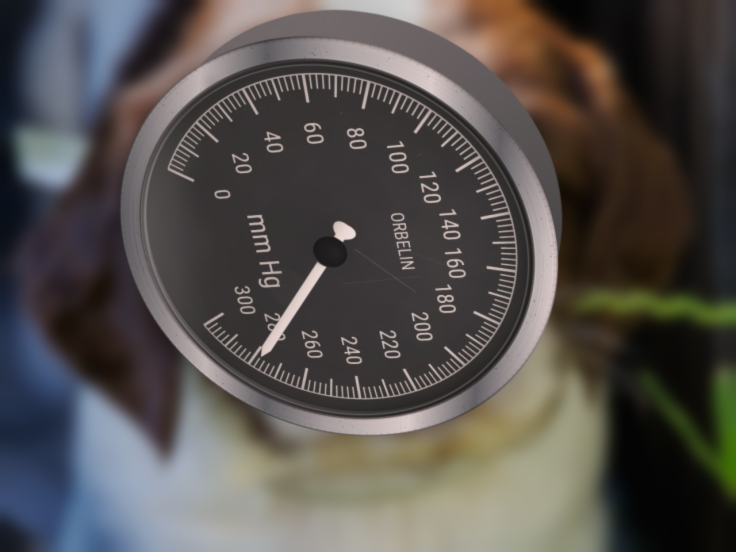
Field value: 278mmHg
